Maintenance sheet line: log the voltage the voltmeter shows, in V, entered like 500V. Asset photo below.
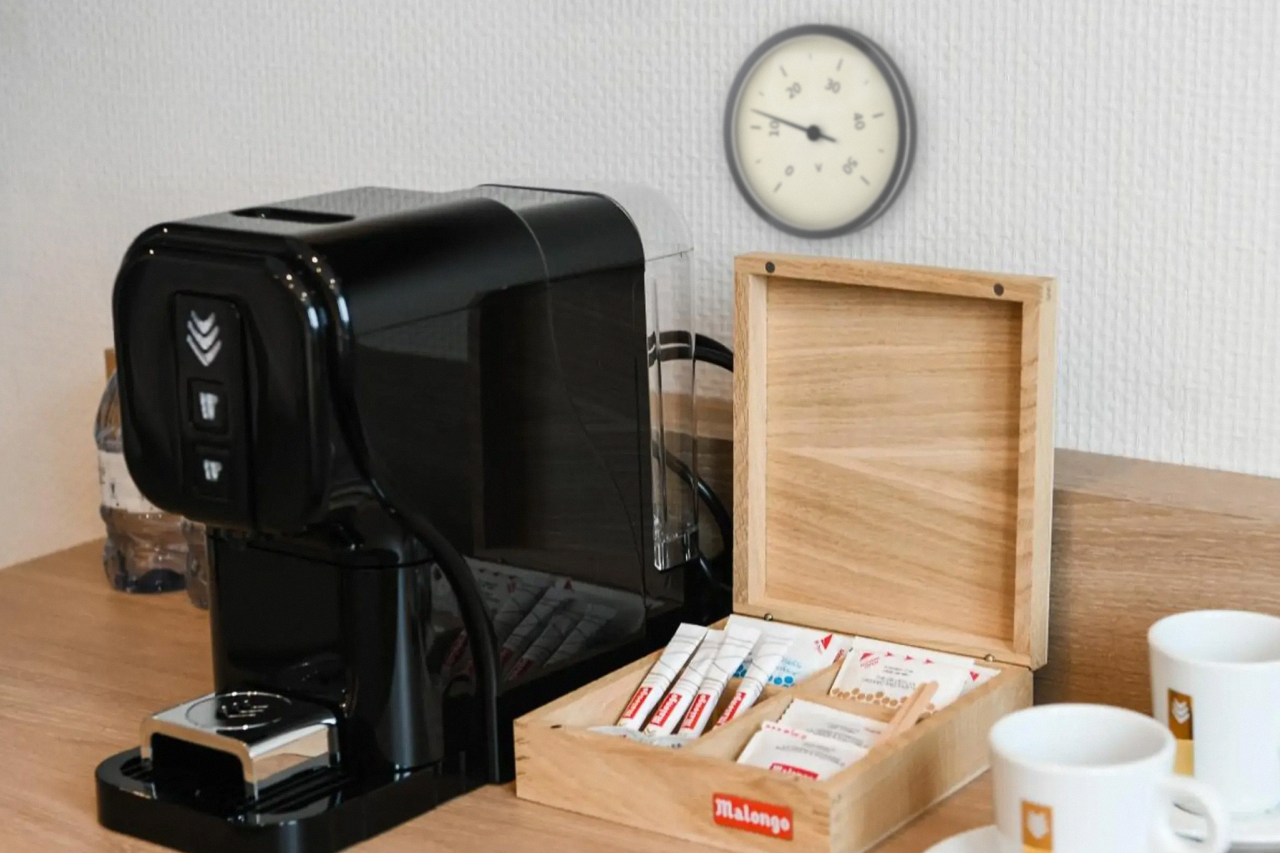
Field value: 12.5V
